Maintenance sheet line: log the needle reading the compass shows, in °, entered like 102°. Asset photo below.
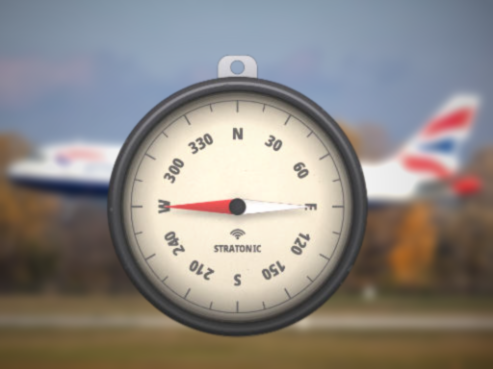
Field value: 270°
